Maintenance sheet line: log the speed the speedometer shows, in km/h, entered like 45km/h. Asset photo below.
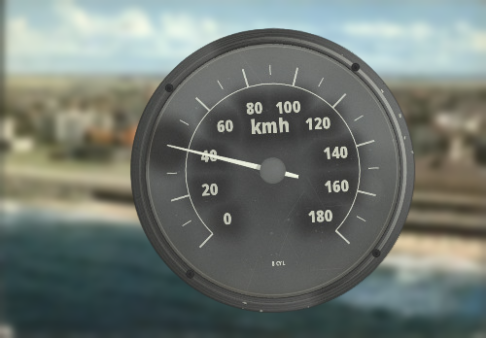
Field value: 40km/h
